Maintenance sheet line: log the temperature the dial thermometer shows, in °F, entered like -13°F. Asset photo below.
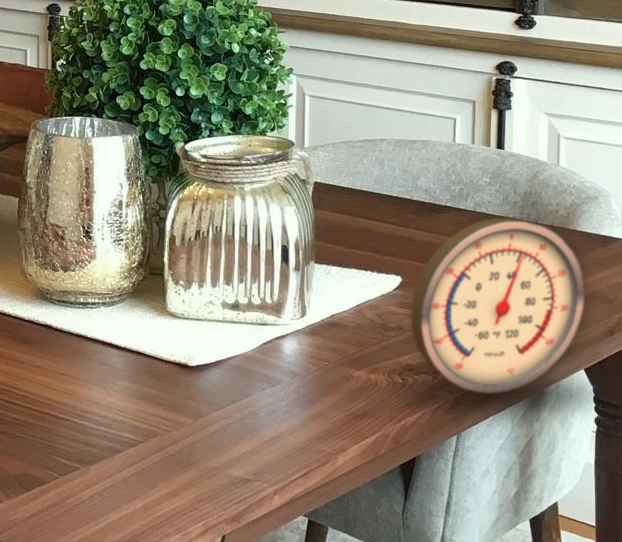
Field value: 40°F
